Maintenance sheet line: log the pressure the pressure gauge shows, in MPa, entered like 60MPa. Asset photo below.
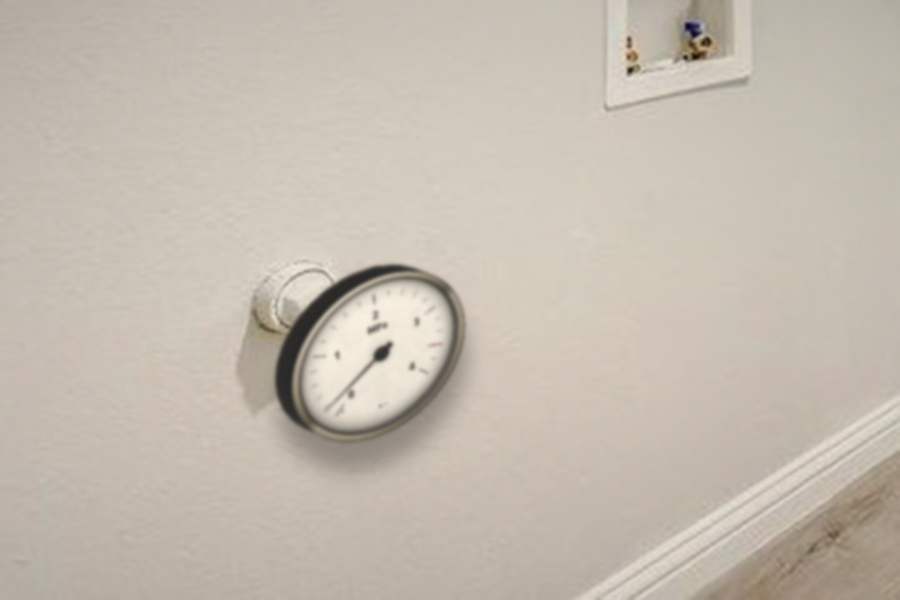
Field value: 0.2MPa
